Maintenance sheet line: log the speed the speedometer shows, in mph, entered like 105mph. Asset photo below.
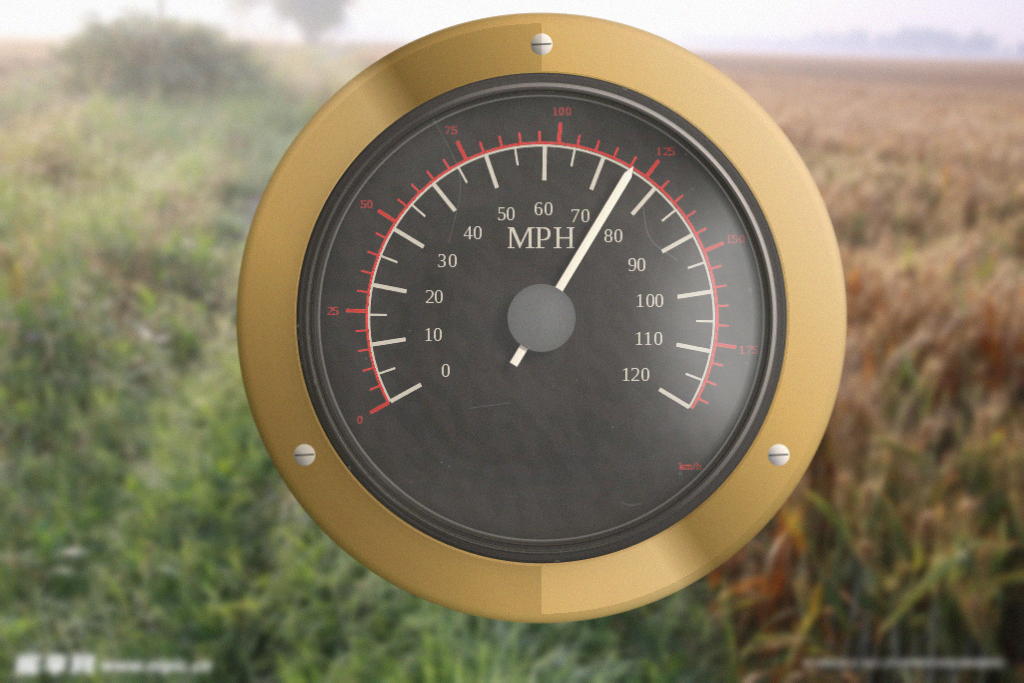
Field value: 75mph
